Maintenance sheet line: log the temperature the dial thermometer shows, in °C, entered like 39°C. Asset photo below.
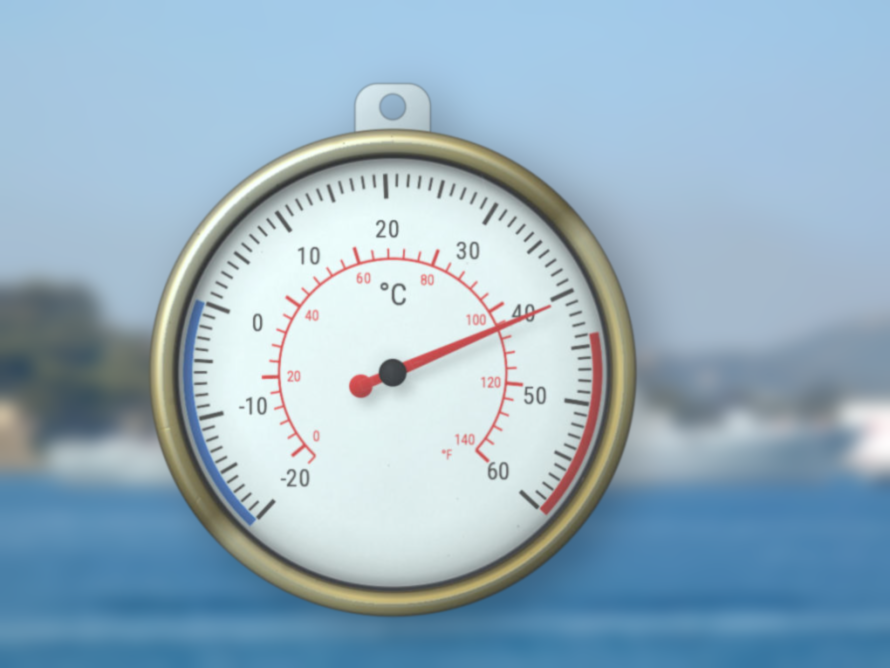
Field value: 40.5°C
